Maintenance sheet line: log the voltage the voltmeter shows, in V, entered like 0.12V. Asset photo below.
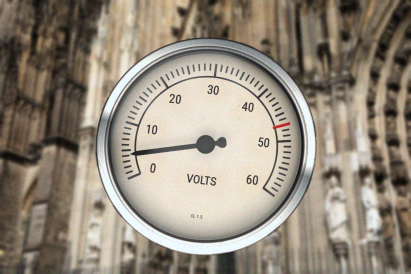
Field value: 4V
